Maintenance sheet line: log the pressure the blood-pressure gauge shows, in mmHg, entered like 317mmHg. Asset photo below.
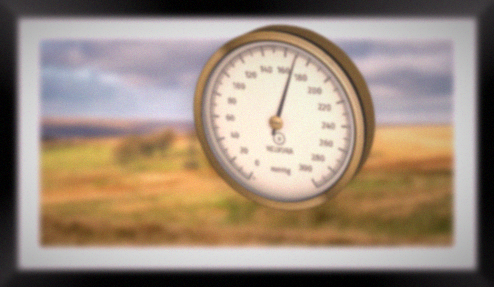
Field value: 170mmHg
